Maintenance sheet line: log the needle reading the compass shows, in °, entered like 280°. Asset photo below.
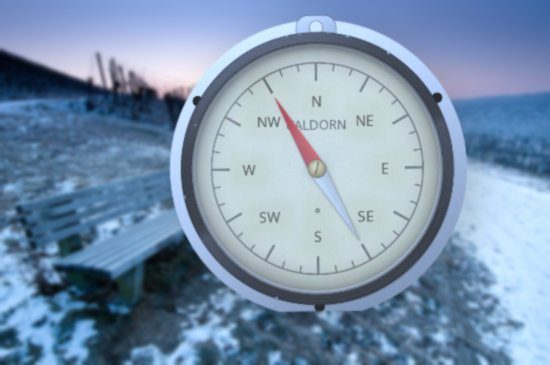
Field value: 330°
